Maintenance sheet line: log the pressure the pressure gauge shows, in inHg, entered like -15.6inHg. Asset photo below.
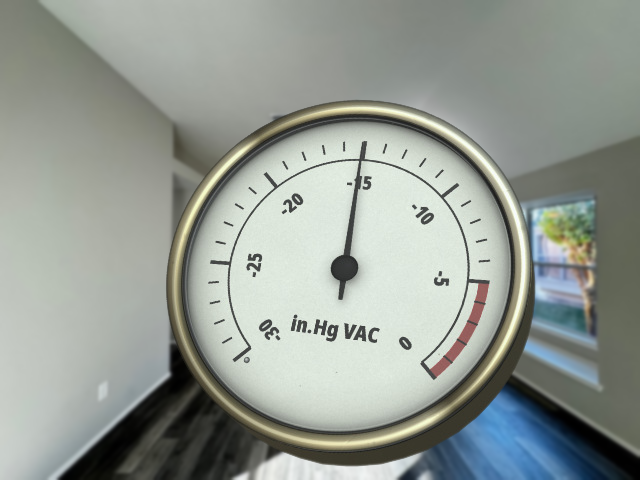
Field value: -15inHg
